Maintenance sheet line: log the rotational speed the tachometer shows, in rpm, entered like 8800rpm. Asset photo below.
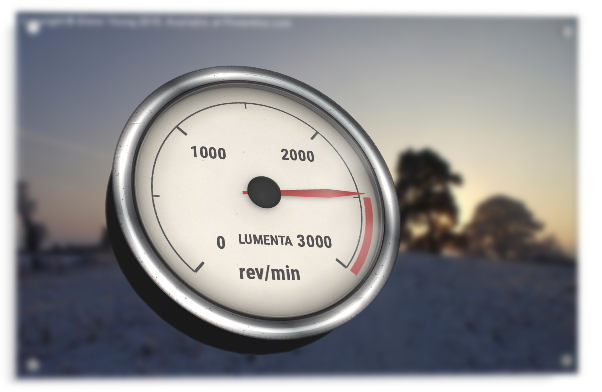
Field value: 2500rpm
